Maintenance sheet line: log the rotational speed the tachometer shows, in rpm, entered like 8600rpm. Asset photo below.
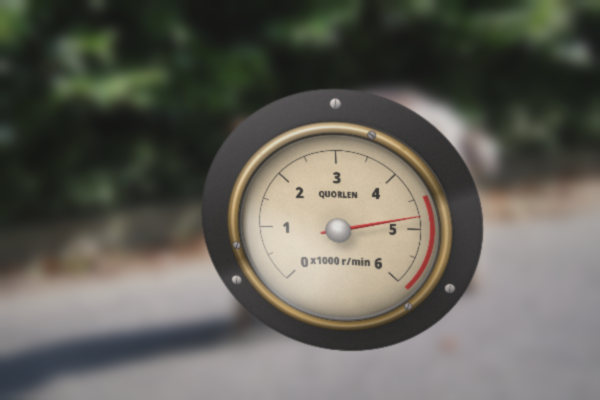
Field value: 4750rpm
